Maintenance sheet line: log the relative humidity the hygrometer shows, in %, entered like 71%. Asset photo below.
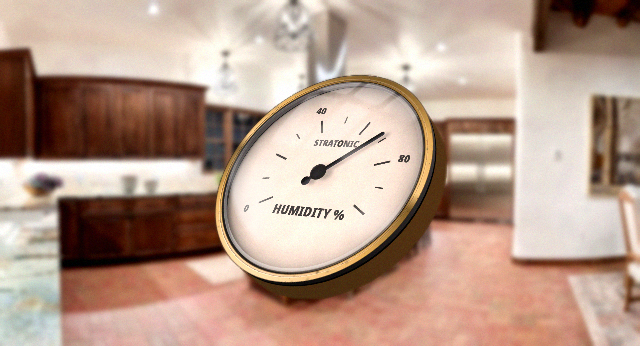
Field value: 70%
